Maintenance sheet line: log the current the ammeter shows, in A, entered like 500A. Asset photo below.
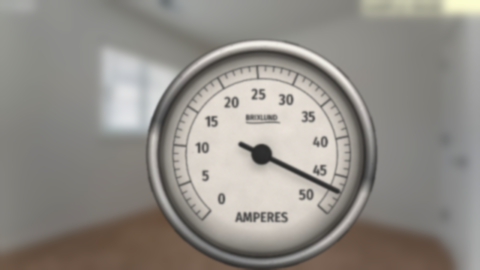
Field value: 47A
